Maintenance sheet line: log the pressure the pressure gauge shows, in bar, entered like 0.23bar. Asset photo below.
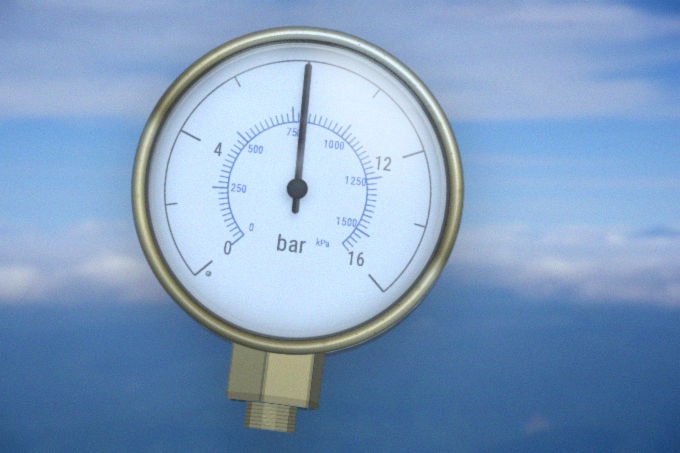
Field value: 8bar
